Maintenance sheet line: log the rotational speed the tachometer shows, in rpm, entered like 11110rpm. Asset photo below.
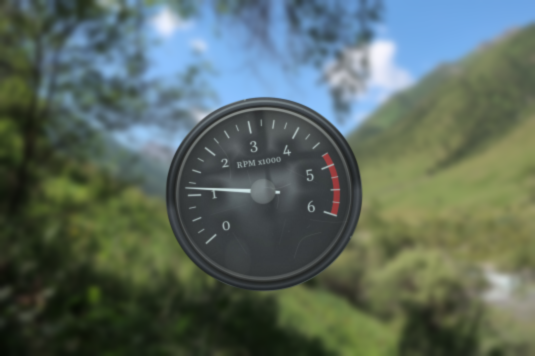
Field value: 1125rpm
